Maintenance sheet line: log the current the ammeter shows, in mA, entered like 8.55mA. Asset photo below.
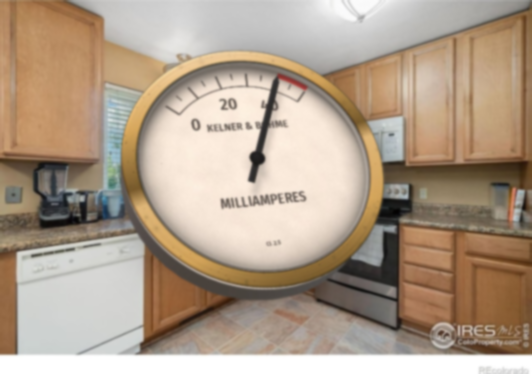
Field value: 40mA
